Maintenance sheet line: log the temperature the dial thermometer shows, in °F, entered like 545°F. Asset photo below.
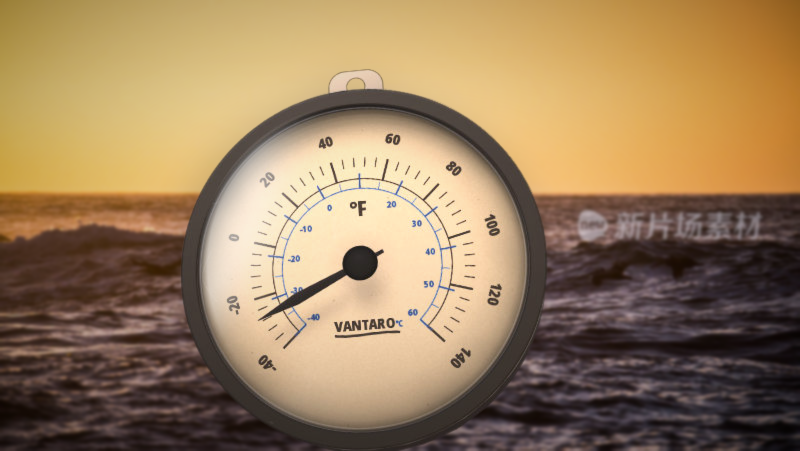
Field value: -28°F
